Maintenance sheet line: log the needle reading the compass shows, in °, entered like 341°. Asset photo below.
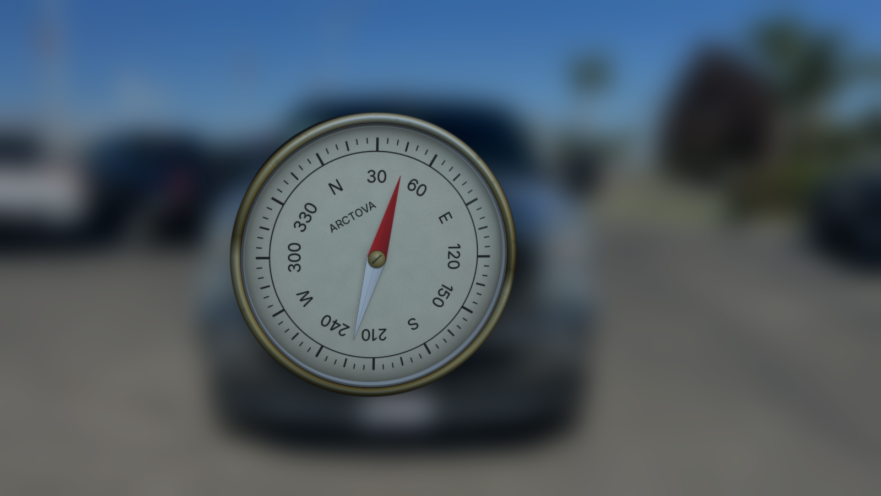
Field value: 45°
